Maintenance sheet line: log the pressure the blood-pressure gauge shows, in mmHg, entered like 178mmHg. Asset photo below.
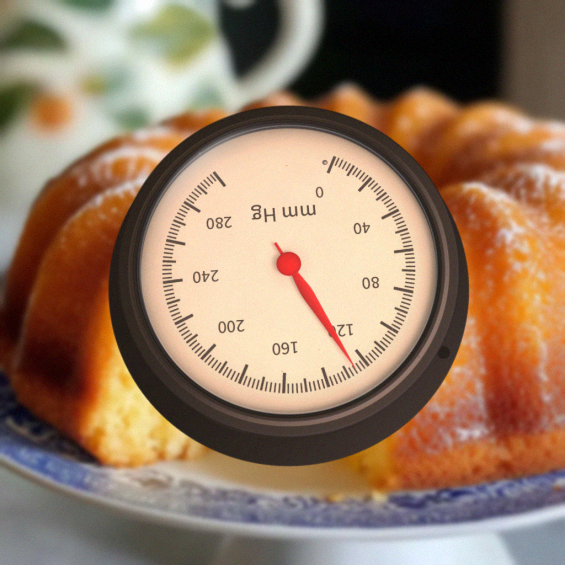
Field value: 126mmHg
